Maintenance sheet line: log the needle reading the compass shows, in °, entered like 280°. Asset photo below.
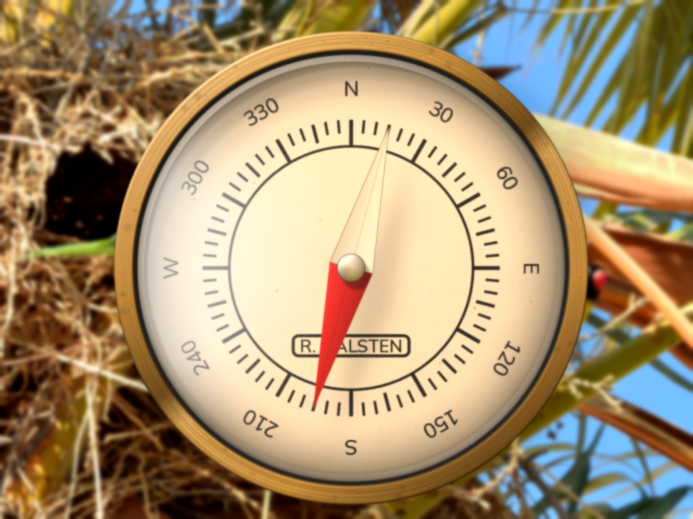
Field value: 195°
